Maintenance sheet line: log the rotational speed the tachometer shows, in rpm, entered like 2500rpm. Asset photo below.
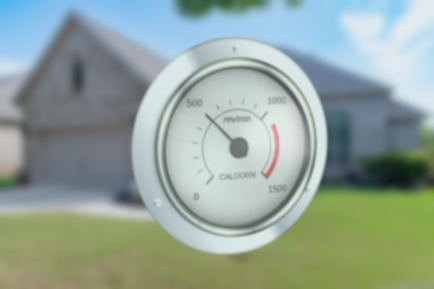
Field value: 500rpm
